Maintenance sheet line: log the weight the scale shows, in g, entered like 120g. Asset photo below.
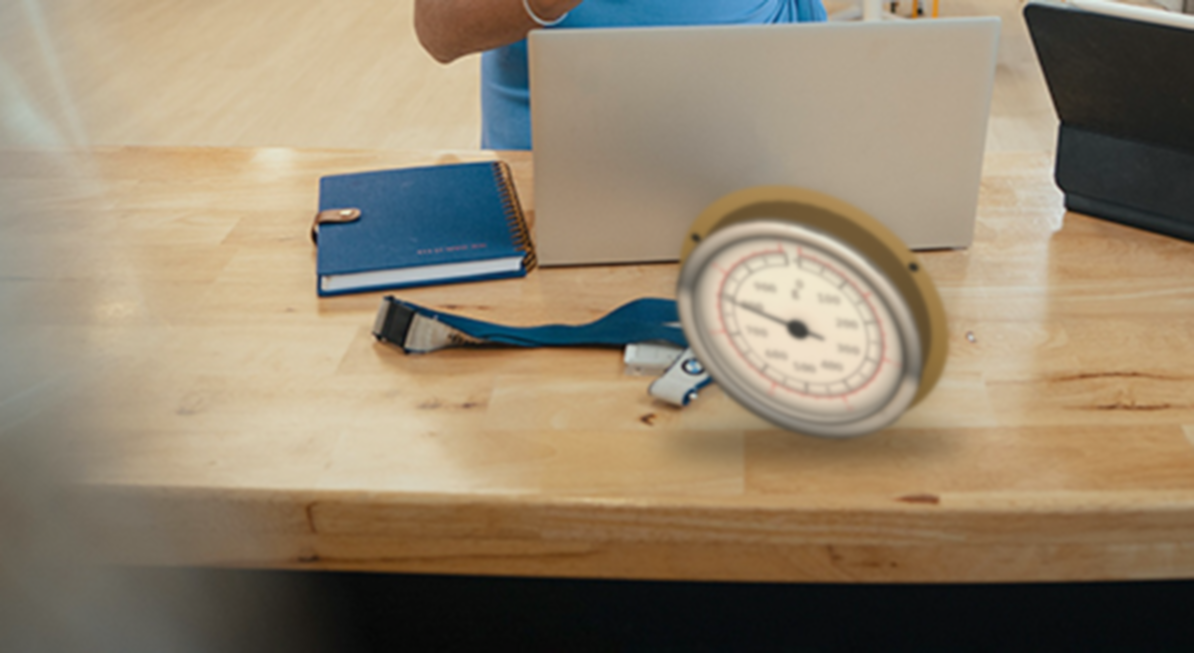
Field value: 800g
